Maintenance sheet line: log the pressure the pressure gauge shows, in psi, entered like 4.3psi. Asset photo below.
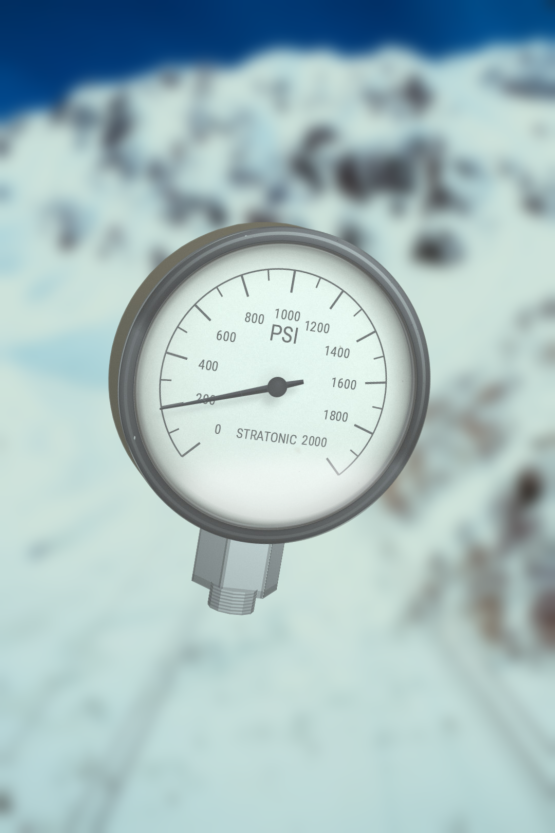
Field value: 200psi
